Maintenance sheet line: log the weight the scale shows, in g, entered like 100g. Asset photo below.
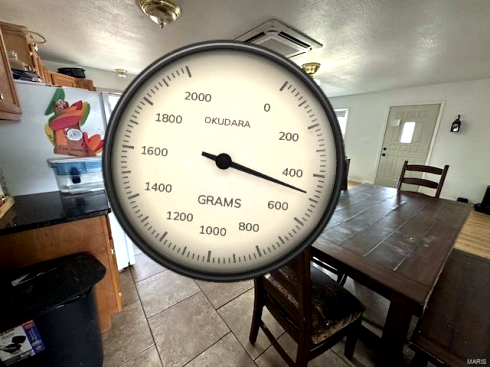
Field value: 480g
